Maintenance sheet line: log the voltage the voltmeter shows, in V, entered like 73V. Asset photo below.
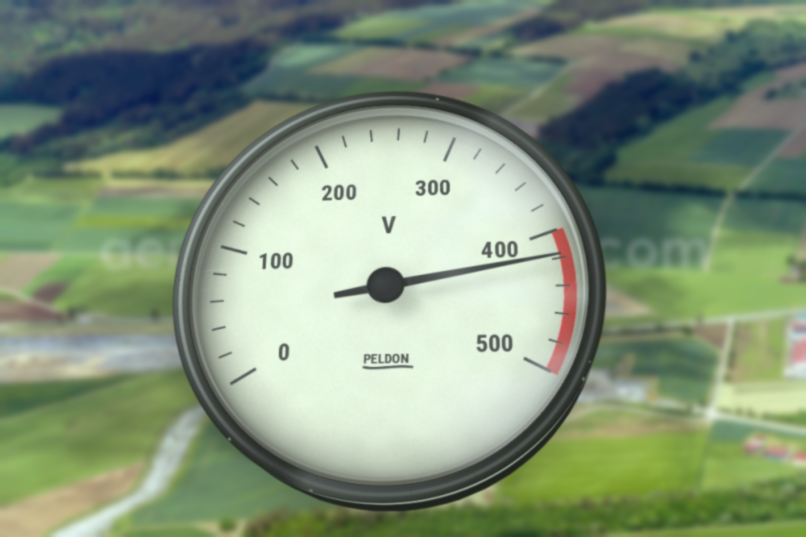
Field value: 420V
